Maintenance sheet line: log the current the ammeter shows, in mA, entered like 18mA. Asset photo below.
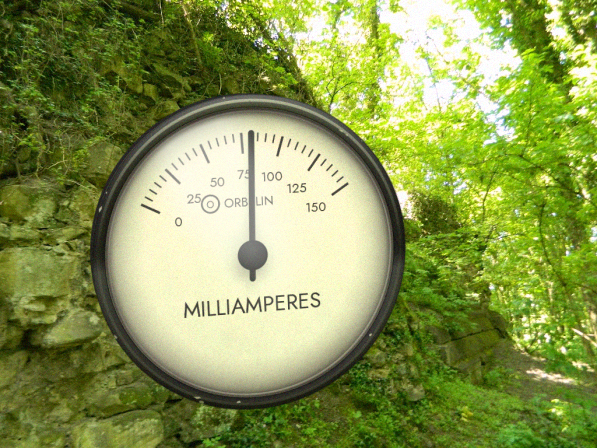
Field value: 80mA
